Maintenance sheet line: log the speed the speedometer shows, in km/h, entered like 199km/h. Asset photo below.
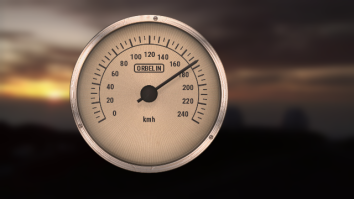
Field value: 175km/h
